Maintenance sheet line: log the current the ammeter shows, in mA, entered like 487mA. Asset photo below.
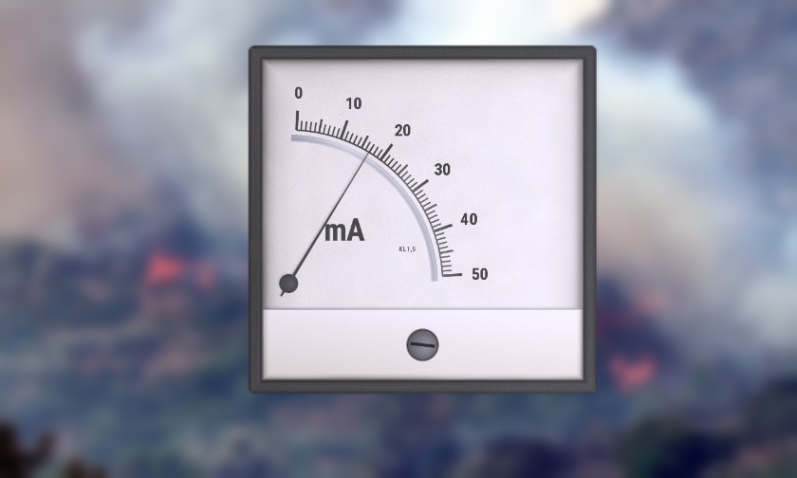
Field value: 17mA
